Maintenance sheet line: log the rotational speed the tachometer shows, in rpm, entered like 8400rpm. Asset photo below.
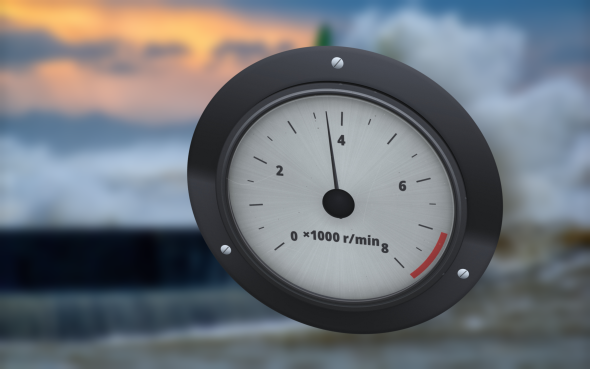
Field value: 3750rpm
